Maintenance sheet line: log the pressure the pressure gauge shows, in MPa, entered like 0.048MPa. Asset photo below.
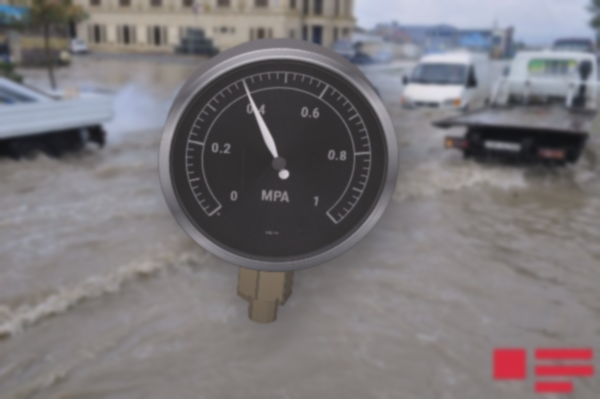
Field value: 0.4MPa
